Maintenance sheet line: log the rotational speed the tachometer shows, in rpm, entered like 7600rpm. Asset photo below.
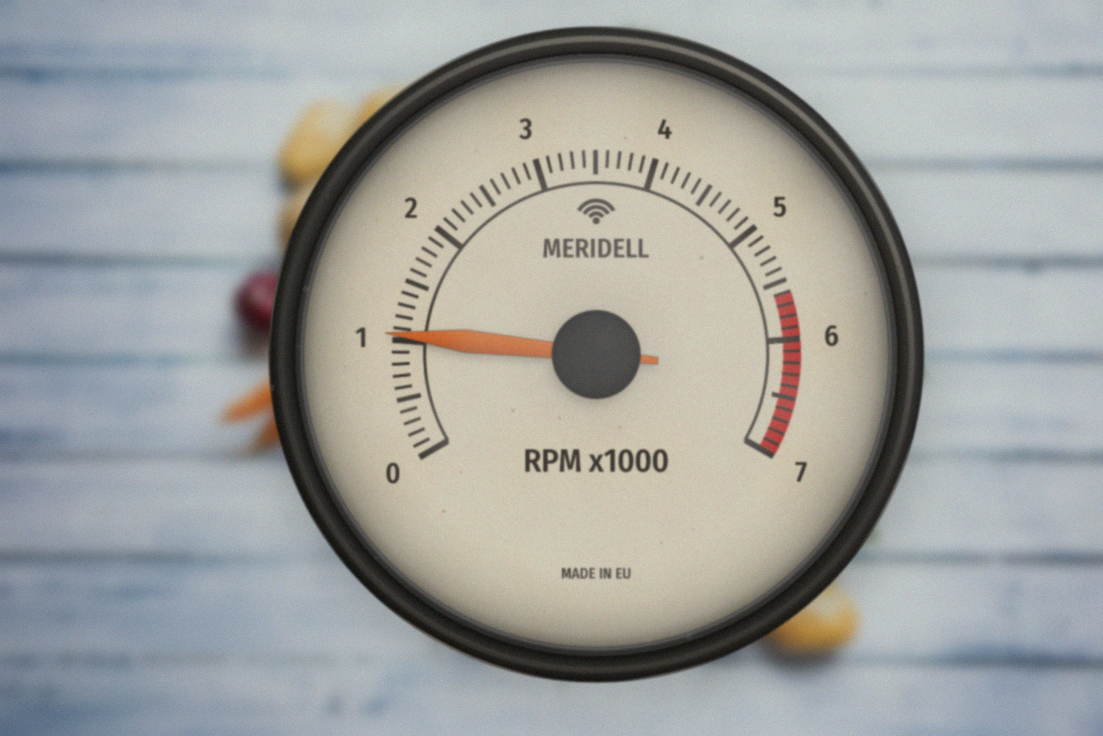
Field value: 1050rpm
